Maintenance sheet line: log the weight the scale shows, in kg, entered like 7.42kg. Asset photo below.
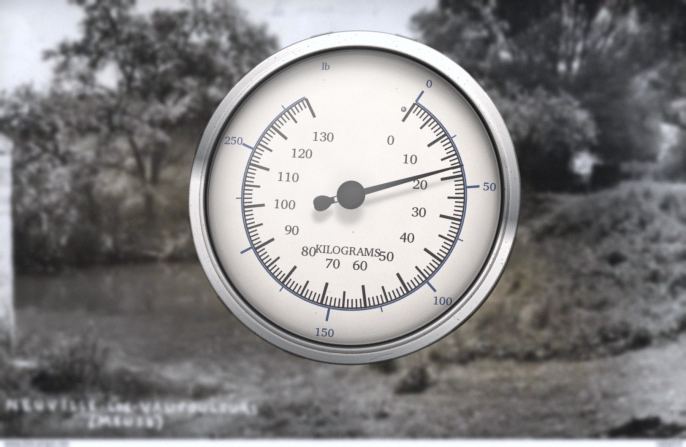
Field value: 18kg
